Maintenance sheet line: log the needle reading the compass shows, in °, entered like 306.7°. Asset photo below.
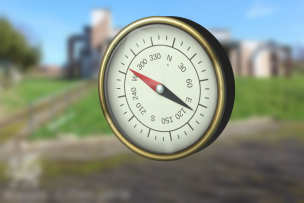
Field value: 280°
